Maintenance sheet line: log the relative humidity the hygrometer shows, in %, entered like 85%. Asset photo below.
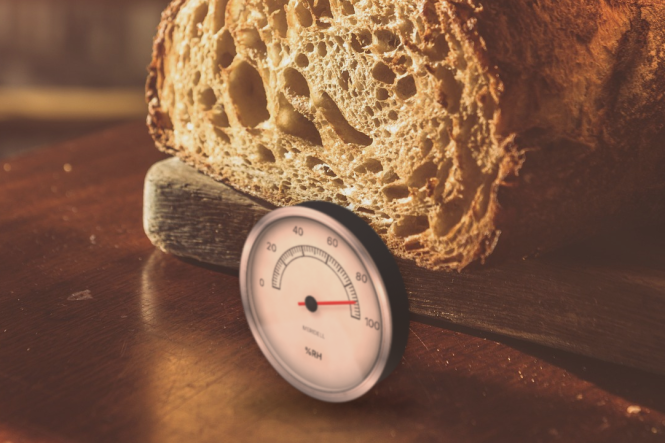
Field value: 90%
